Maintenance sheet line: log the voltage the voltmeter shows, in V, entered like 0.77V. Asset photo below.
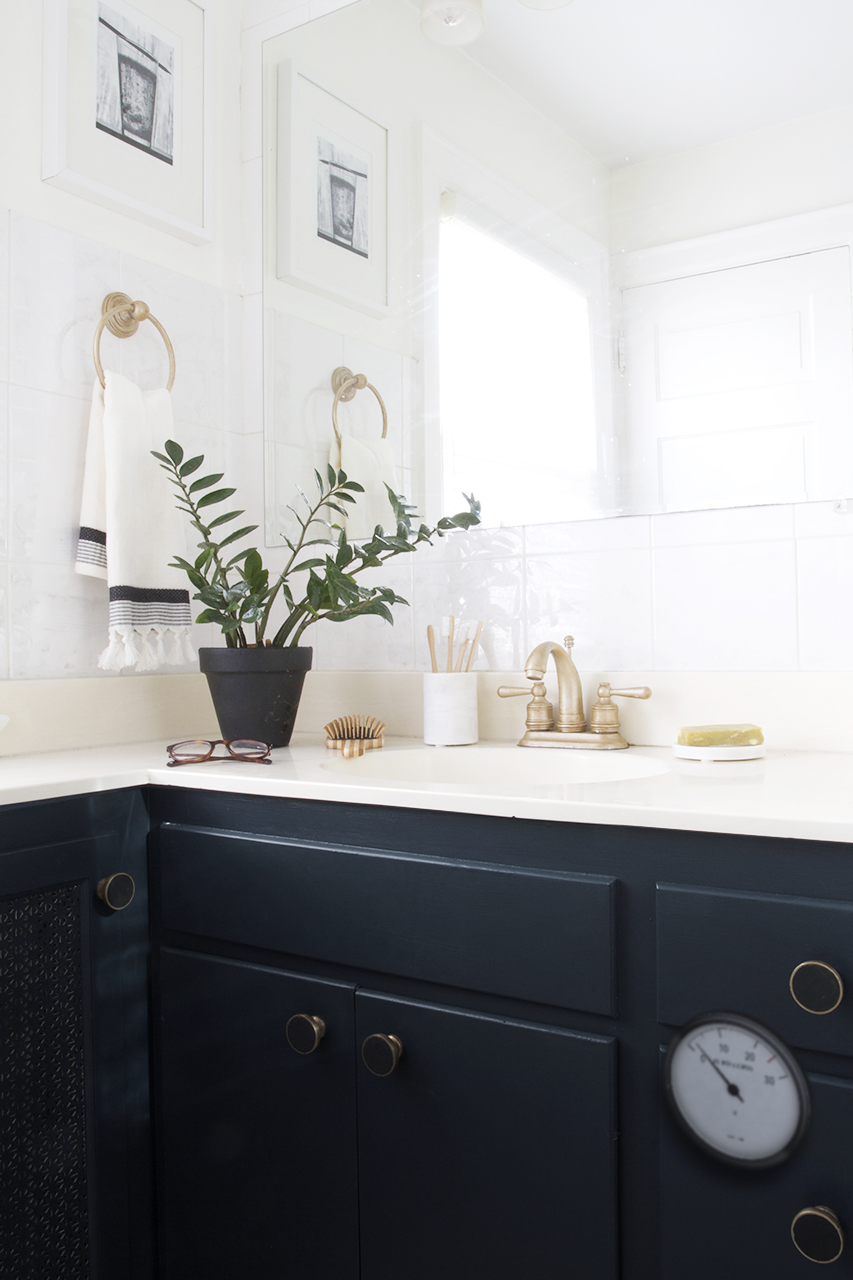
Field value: 2.5V
